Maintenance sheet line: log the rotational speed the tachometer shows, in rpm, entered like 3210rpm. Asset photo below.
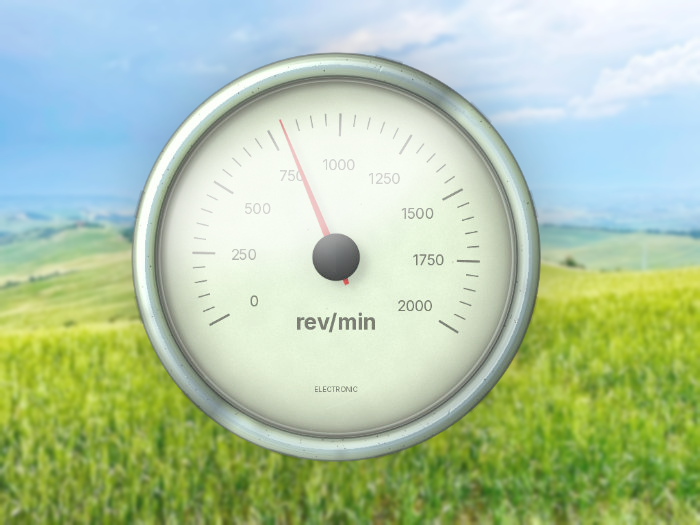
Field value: 800rpm
